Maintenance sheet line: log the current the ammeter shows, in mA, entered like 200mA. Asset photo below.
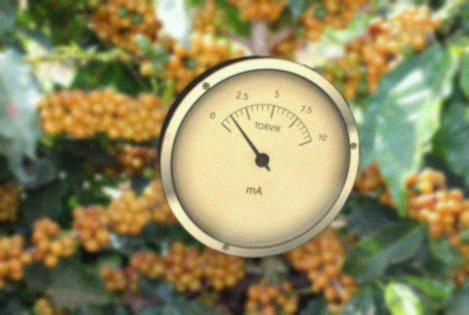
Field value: 1mA
